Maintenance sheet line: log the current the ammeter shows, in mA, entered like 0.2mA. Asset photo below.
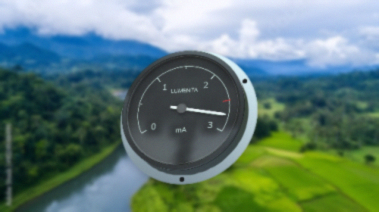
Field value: 2.75mA
